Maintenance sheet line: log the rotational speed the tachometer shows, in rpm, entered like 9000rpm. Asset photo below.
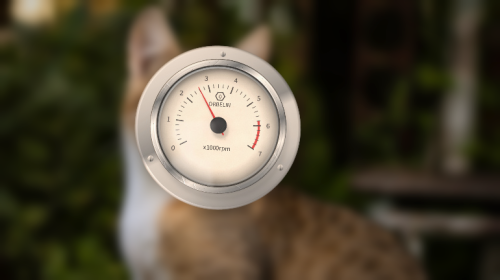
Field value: 2600rpm
